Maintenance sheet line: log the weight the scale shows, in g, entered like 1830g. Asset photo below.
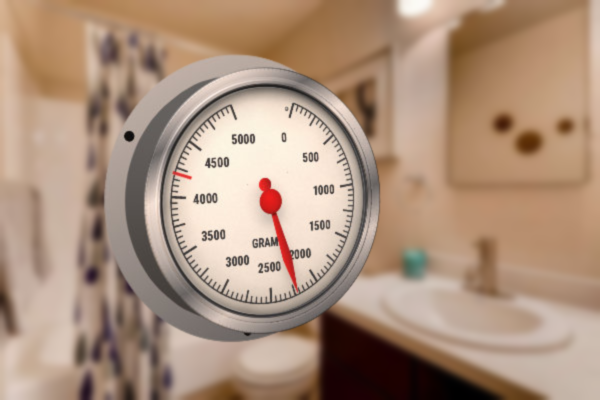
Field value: 2250g
